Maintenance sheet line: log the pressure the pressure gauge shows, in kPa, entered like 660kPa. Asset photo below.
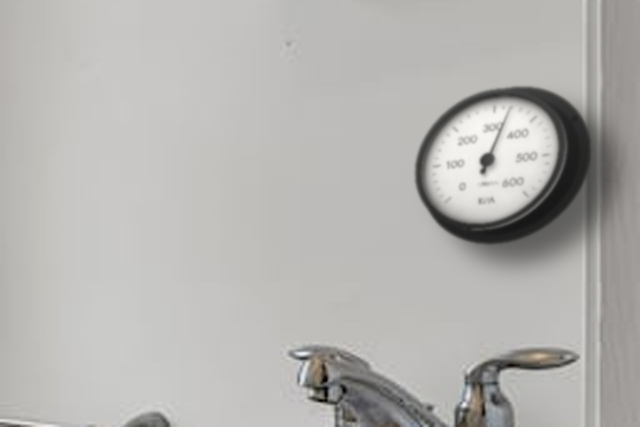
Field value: 340kPa
